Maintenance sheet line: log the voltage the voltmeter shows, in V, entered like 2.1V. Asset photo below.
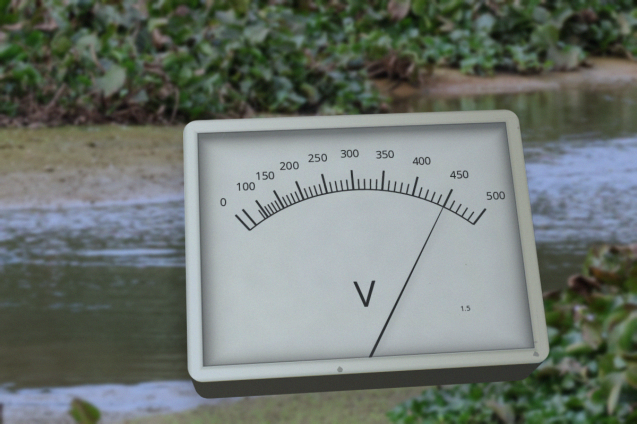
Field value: 450V
